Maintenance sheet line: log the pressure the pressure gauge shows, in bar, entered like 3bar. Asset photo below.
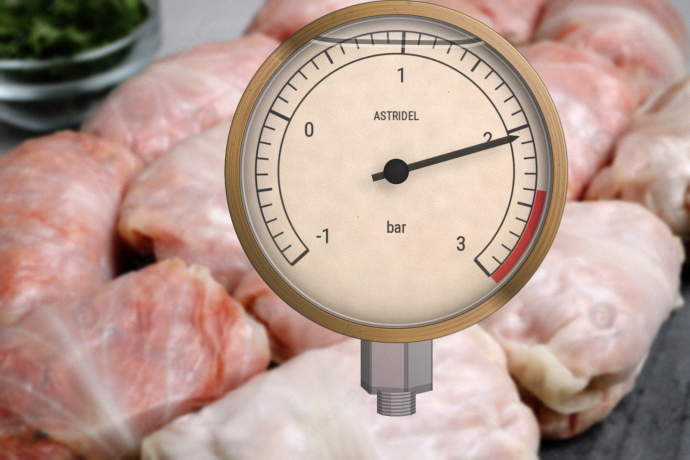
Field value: 2.05bar
